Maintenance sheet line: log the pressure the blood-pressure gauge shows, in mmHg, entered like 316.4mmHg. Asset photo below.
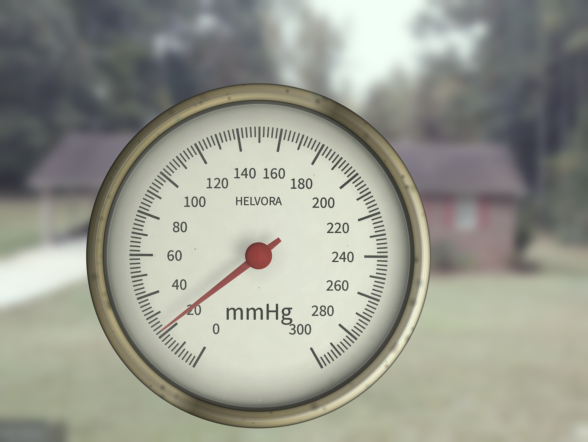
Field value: 22mmHg
